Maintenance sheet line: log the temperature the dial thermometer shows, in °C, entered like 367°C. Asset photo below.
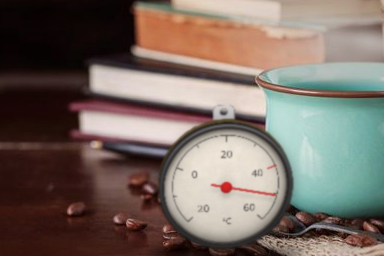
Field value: 50°C
